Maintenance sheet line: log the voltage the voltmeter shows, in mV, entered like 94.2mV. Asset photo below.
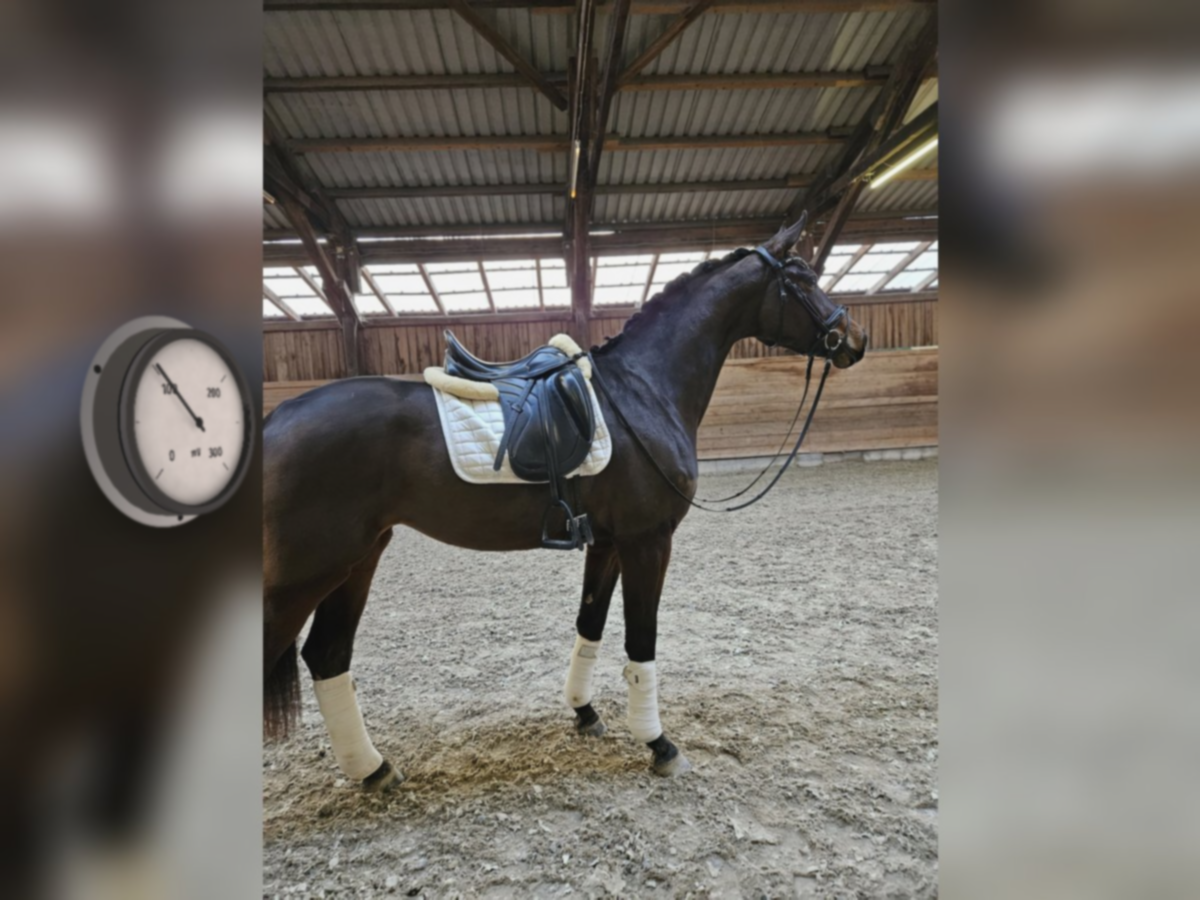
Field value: 100mV
